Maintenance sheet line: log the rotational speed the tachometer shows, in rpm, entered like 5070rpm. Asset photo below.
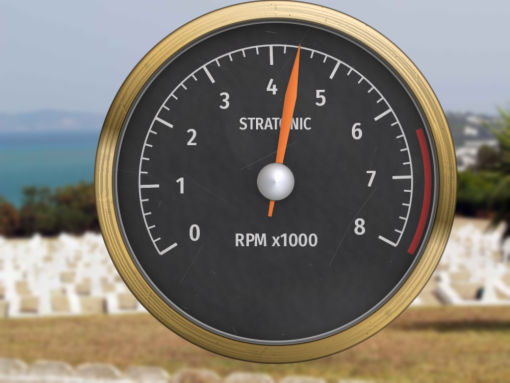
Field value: 4400rpm
